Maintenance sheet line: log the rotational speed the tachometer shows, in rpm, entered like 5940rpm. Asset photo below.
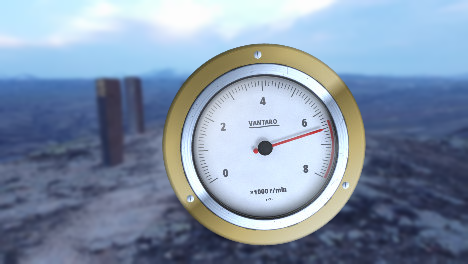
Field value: 6500rpm
